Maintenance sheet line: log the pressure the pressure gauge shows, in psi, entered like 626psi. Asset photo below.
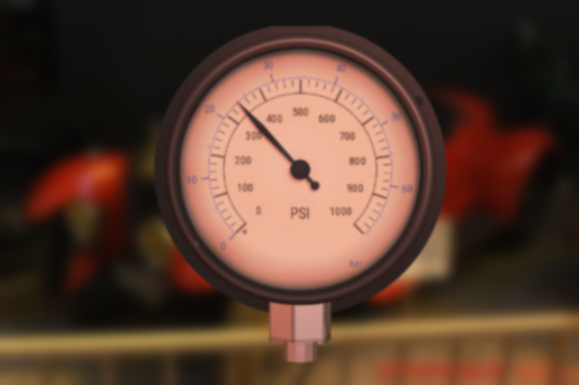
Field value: 340psi
